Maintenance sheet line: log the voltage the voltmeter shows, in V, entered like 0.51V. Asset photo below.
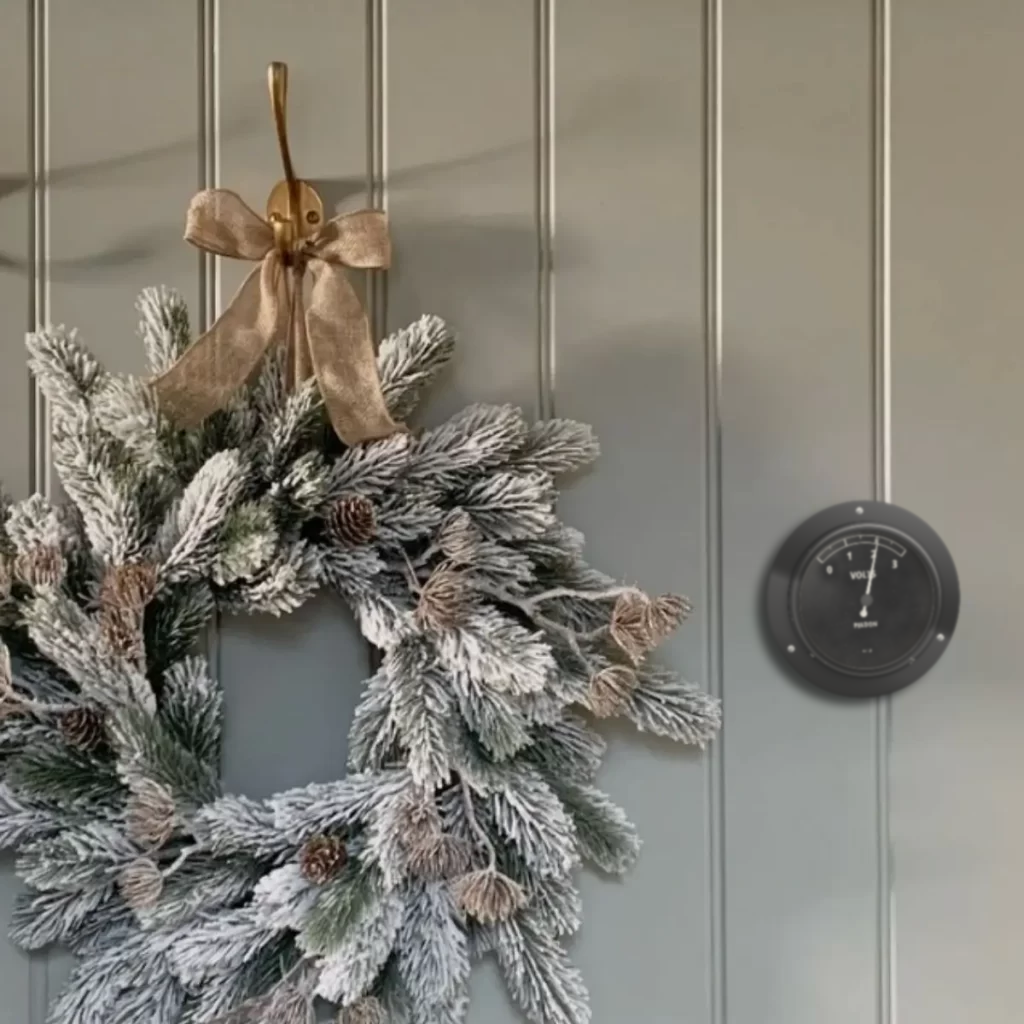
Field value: 2V
